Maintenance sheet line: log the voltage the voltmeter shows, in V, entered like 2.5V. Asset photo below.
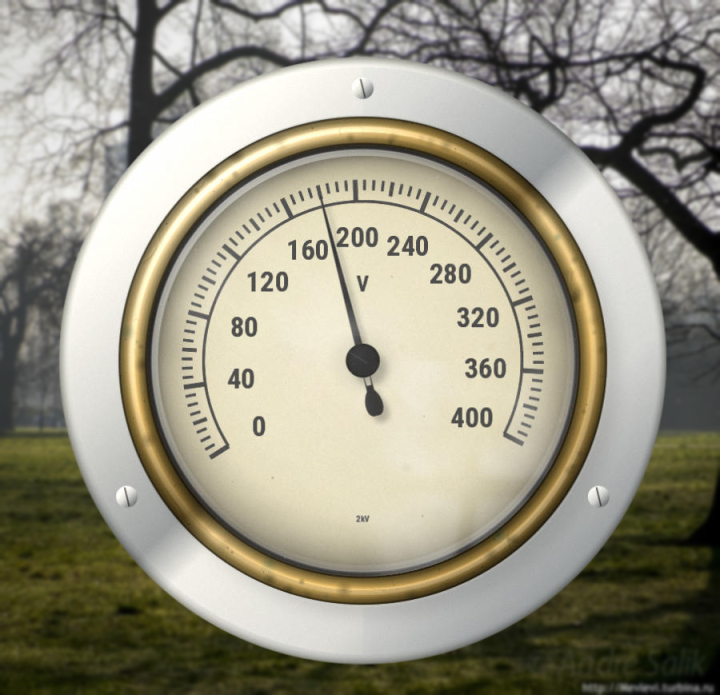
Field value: 180V
